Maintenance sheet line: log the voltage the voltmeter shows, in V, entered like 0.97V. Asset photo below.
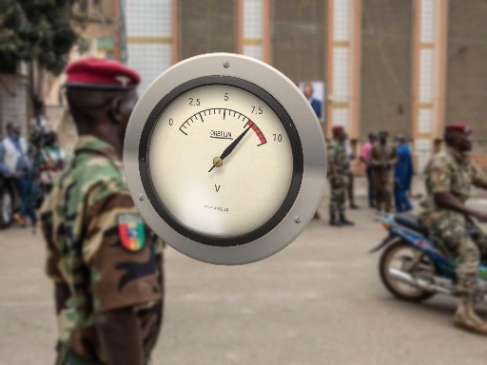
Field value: 8V
